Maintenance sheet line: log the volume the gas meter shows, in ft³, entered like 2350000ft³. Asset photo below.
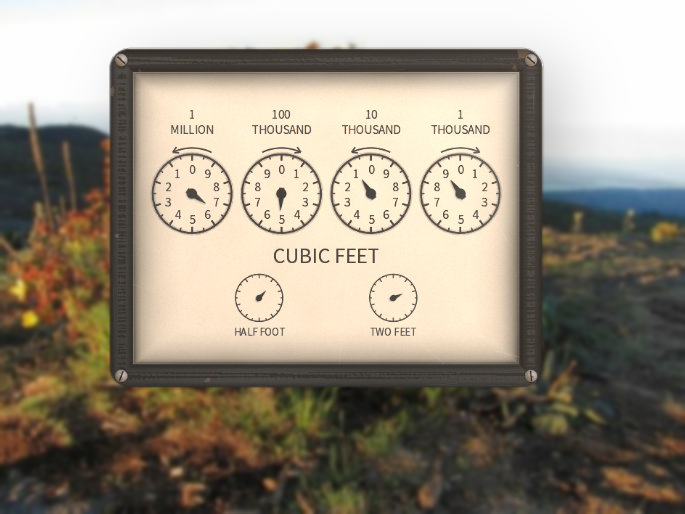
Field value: 650900ft³
